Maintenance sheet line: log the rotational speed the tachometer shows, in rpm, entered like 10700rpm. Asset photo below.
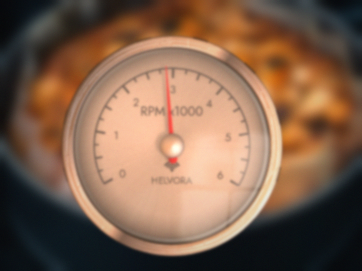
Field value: 2875rpm
